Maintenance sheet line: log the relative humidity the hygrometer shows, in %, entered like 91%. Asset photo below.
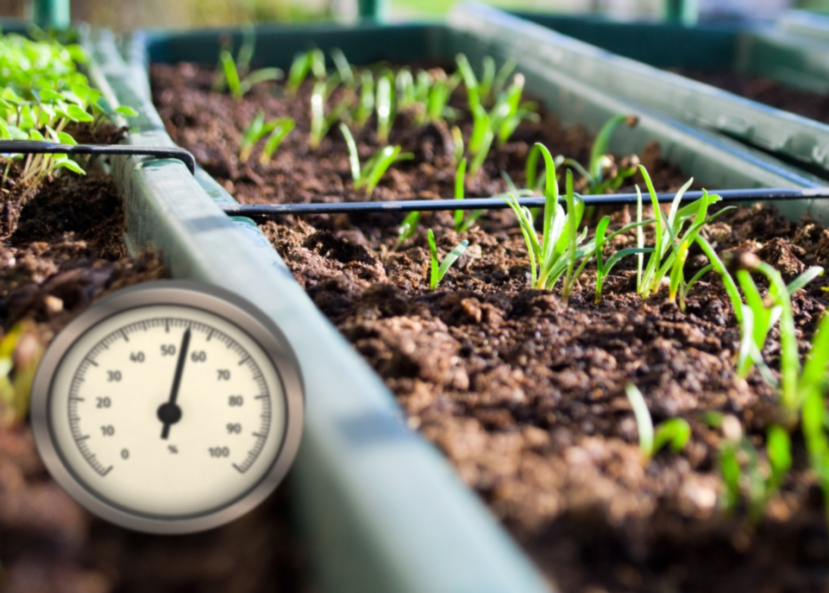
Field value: 55%
